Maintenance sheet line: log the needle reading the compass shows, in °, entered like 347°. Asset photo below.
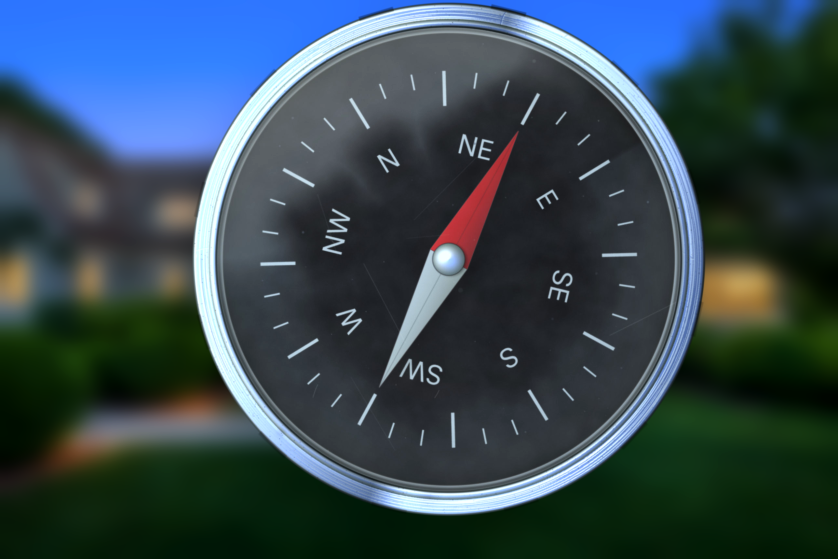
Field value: 60°
